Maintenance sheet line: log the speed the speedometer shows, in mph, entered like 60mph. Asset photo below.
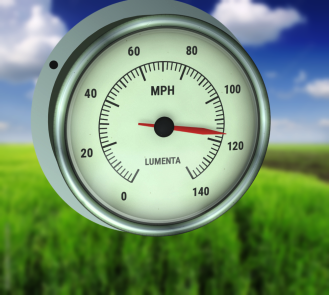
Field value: 116mph
